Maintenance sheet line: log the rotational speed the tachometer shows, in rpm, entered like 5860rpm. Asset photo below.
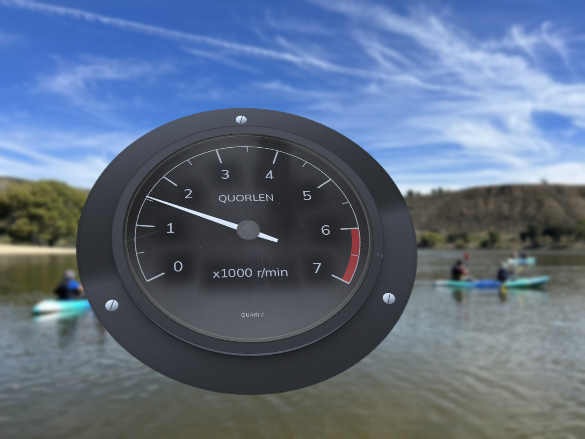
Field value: 1500rpm
